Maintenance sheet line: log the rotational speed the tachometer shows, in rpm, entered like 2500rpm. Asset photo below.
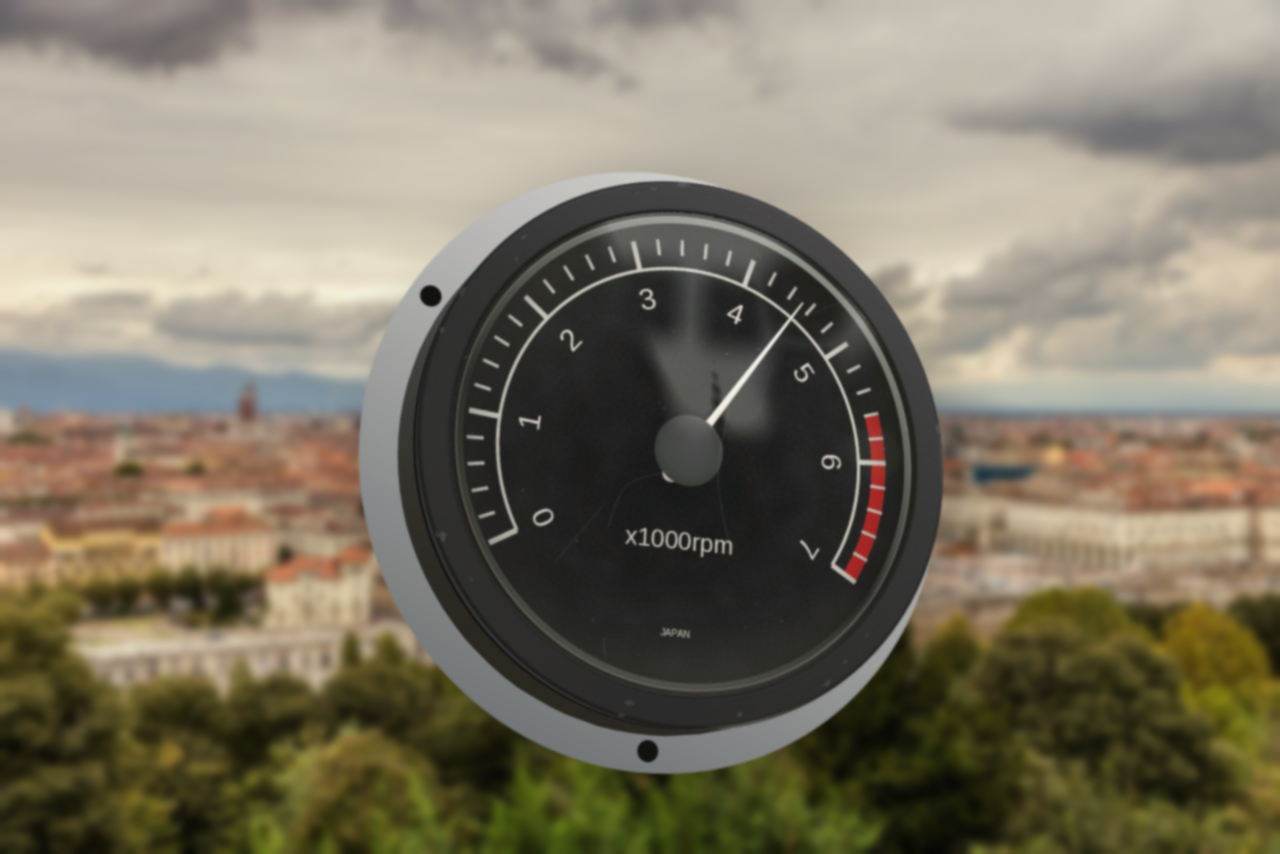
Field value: 4500rpm
